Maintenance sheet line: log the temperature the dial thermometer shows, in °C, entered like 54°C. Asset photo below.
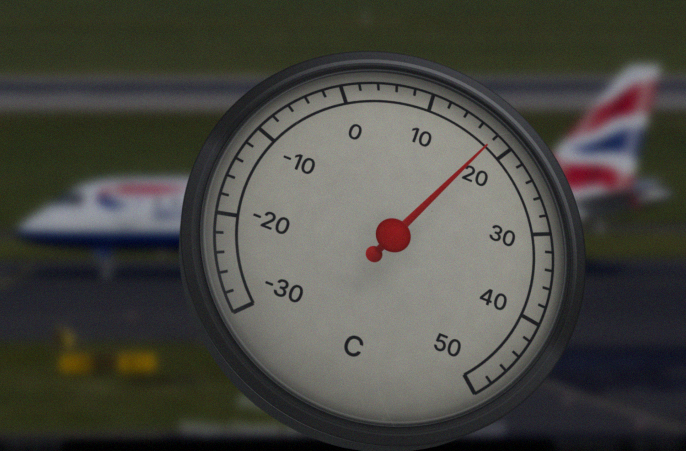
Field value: 18°C
